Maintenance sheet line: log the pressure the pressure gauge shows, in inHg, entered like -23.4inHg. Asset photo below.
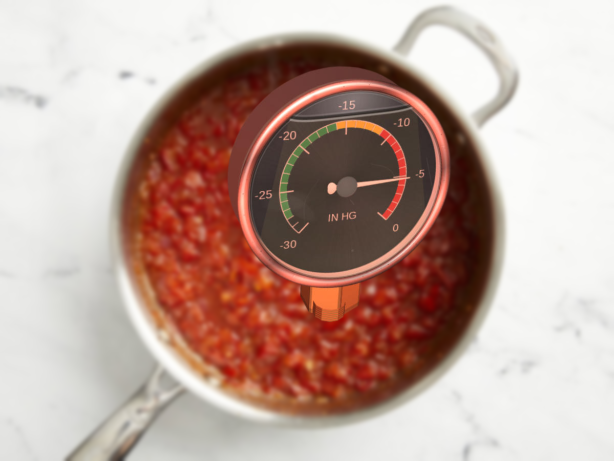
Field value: -5inHg
